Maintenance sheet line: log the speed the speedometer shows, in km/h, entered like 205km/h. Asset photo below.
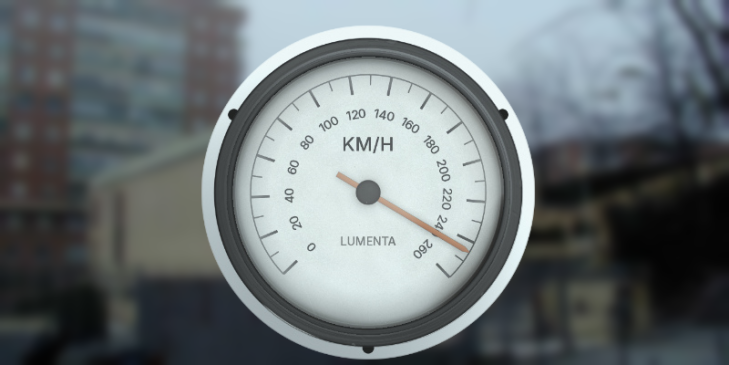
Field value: 245km/h
